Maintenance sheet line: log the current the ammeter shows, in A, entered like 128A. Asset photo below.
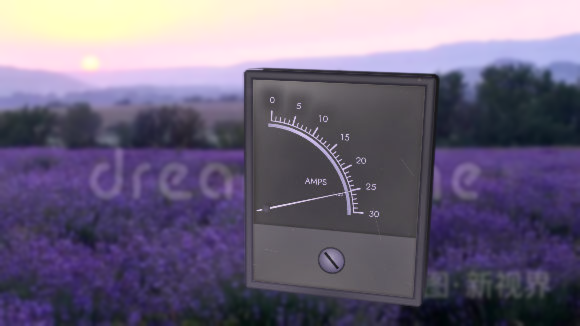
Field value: 25A
